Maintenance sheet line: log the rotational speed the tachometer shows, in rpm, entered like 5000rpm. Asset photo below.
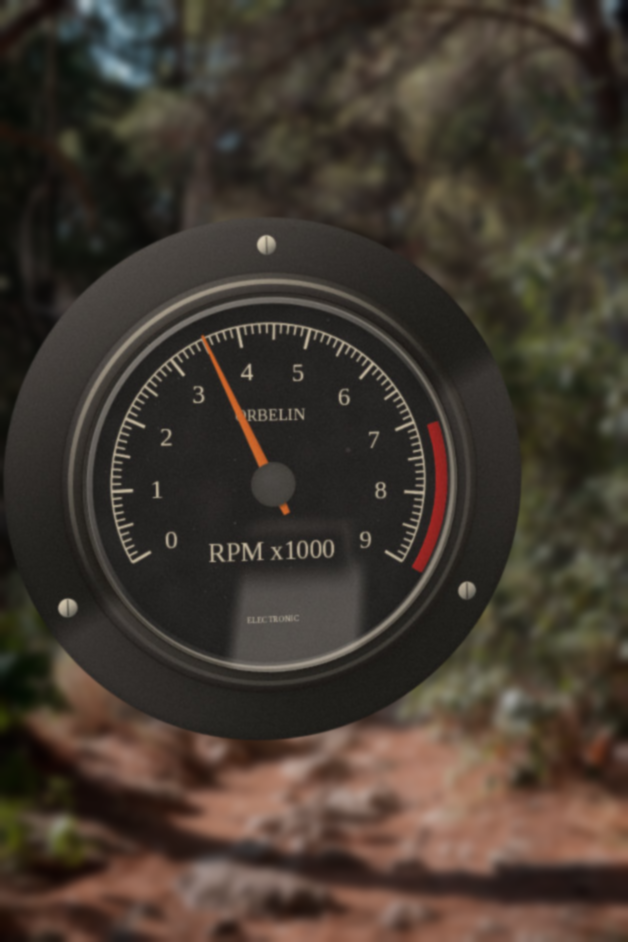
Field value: 3500rpm
